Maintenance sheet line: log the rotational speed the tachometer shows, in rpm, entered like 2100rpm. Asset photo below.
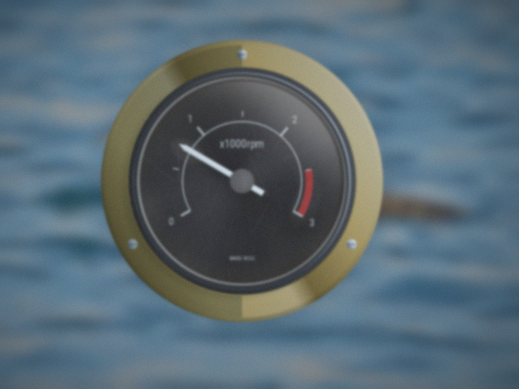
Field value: 750rpm
